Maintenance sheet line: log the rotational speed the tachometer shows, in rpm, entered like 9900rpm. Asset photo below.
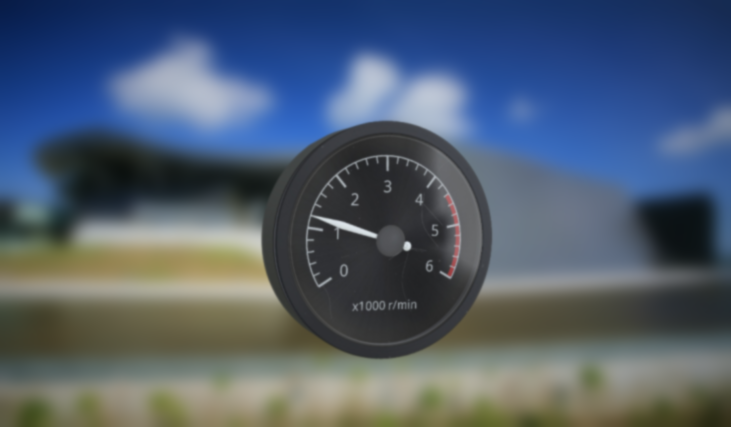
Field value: 1200rpm
